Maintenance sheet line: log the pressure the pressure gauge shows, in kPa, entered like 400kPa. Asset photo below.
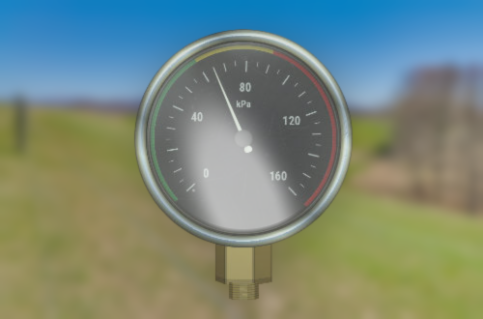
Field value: 65kPa
